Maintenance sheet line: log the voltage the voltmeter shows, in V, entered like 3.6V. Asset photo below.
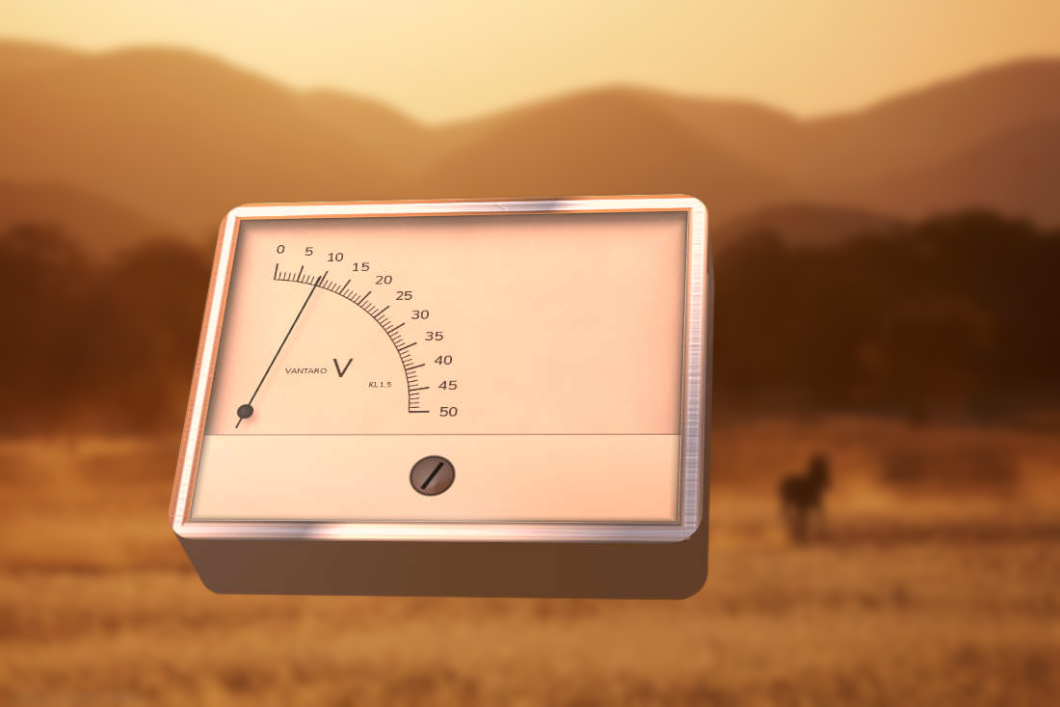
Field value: 10V
